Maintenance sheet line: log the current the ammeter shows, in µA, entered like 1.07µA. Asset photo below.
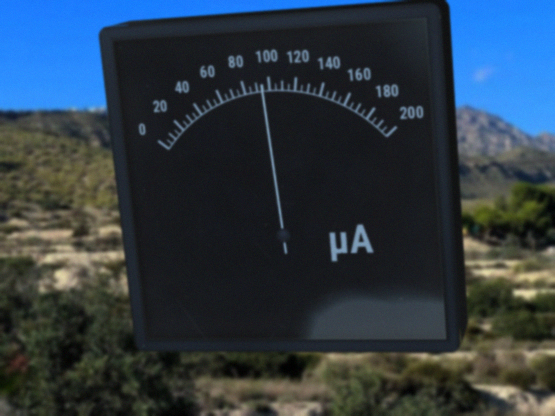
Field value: 95µA
